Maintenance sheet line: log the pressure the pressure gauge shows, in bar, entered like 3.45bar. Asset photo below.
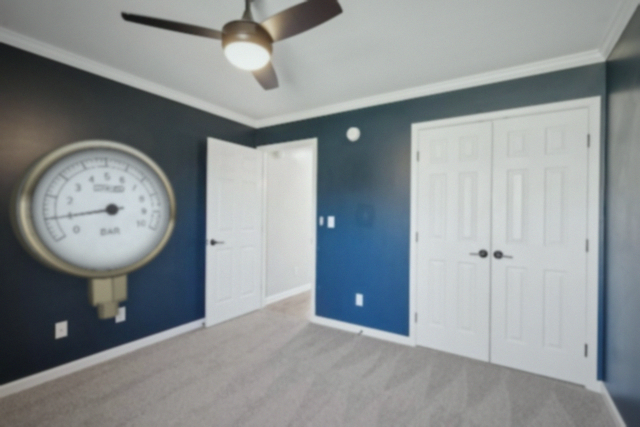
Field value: 1bar
